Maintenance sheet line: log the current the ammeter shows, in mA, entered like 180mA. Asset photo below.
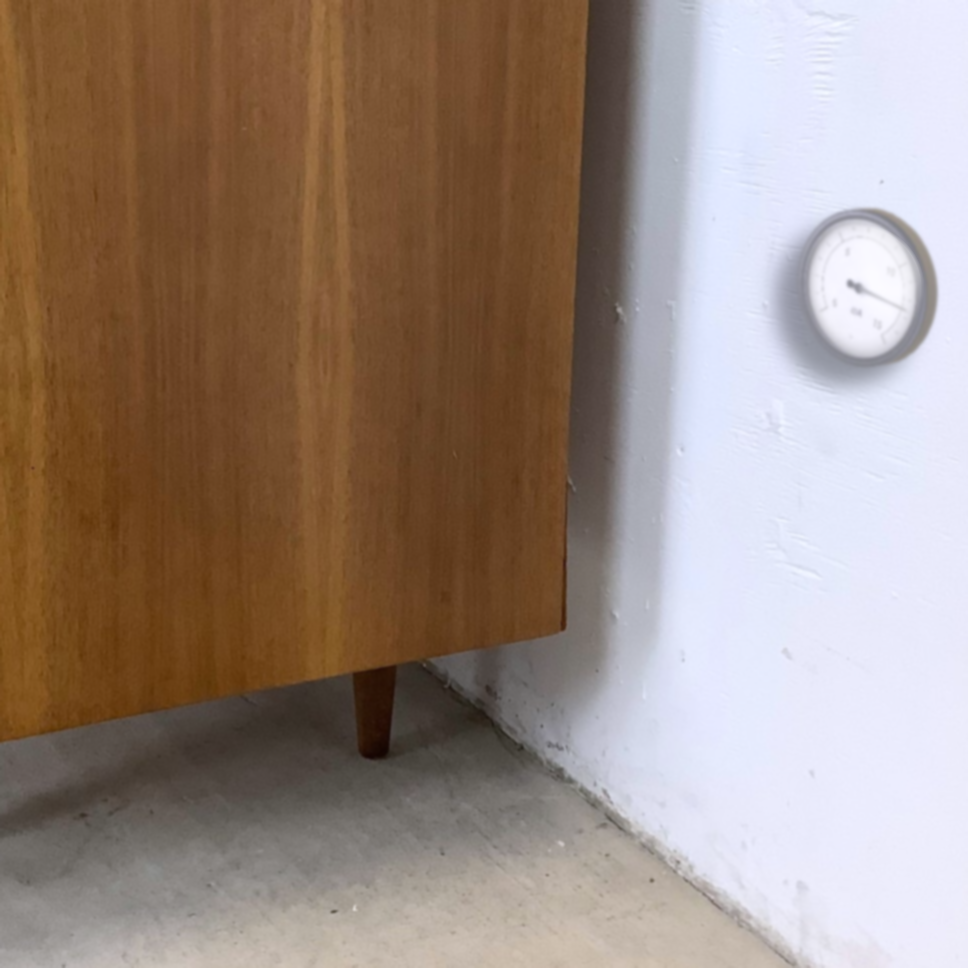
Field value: 12.5mA
